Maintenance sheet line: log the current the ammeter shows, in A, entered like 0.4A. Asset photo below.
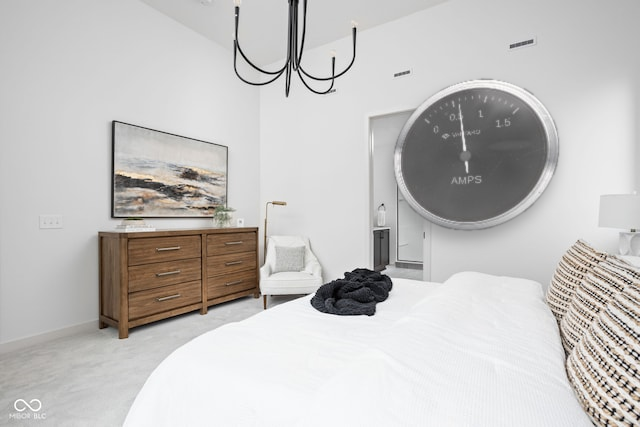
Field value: 0.6A
